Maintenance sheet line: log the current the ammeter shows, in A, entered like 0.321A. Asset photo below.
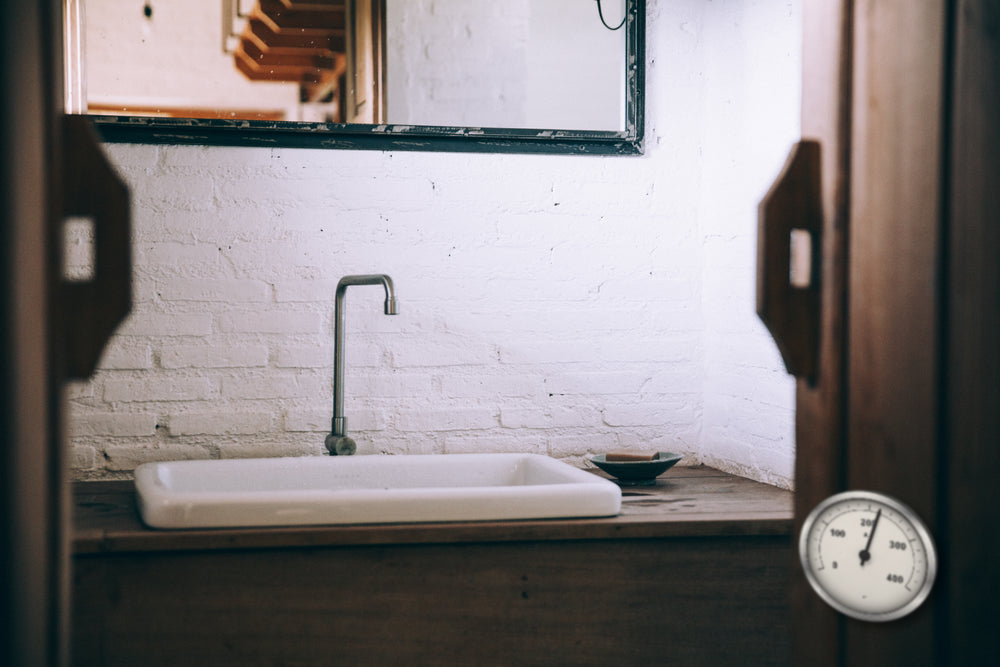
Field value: 220A
